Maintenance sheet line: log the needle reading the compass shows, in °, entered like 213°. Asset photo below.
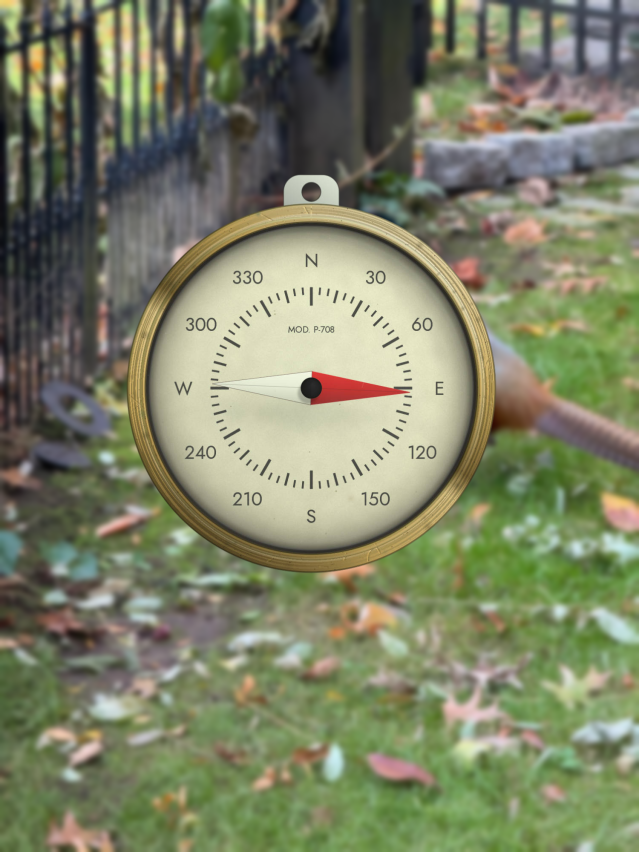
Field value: 92.5°
